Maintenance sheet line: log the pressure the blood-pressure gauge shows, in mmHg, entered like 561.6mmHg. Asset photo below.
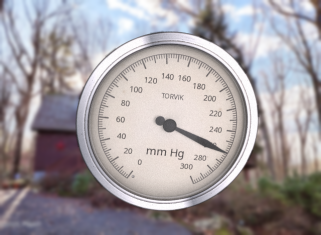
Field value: 260mmHg
